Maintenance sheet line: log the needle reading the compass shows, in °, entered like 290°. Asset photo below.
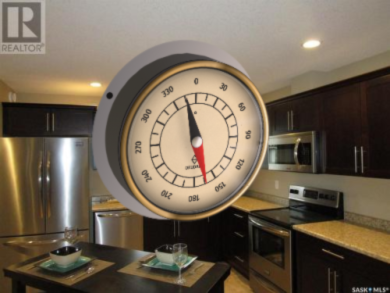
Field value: 165°
